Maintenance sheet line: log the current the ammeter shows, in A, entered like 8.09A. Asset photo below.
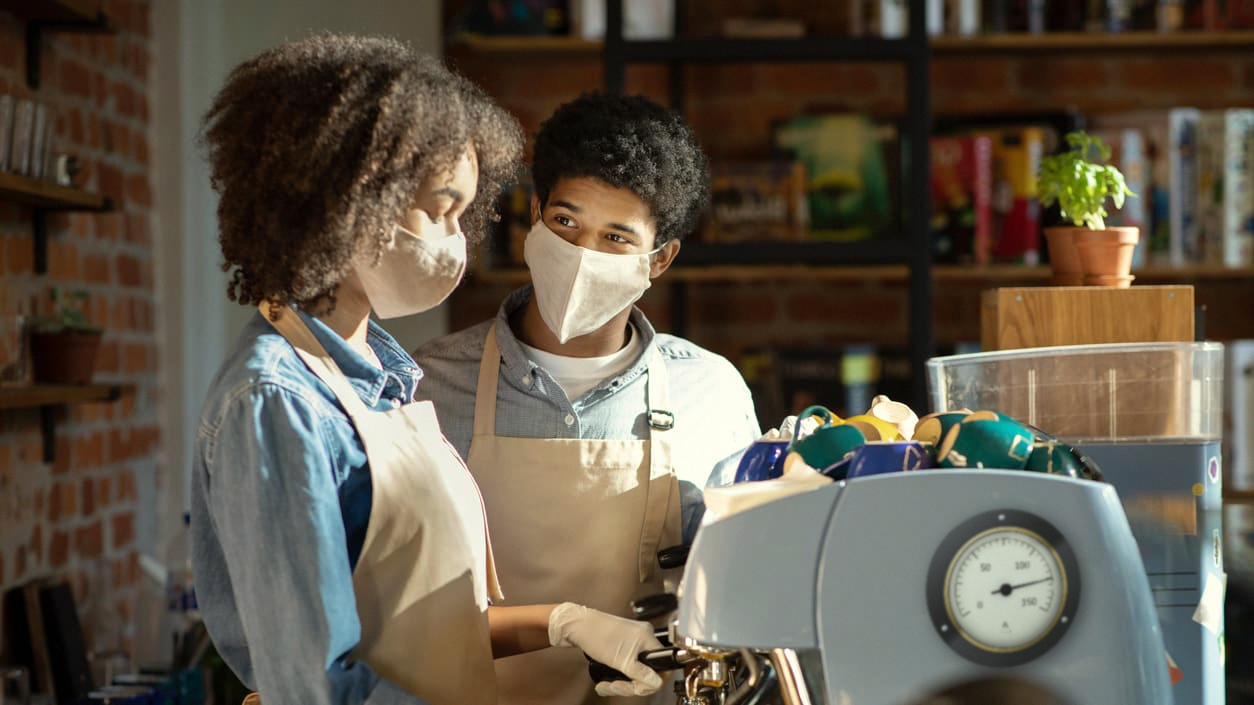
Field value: 125A
